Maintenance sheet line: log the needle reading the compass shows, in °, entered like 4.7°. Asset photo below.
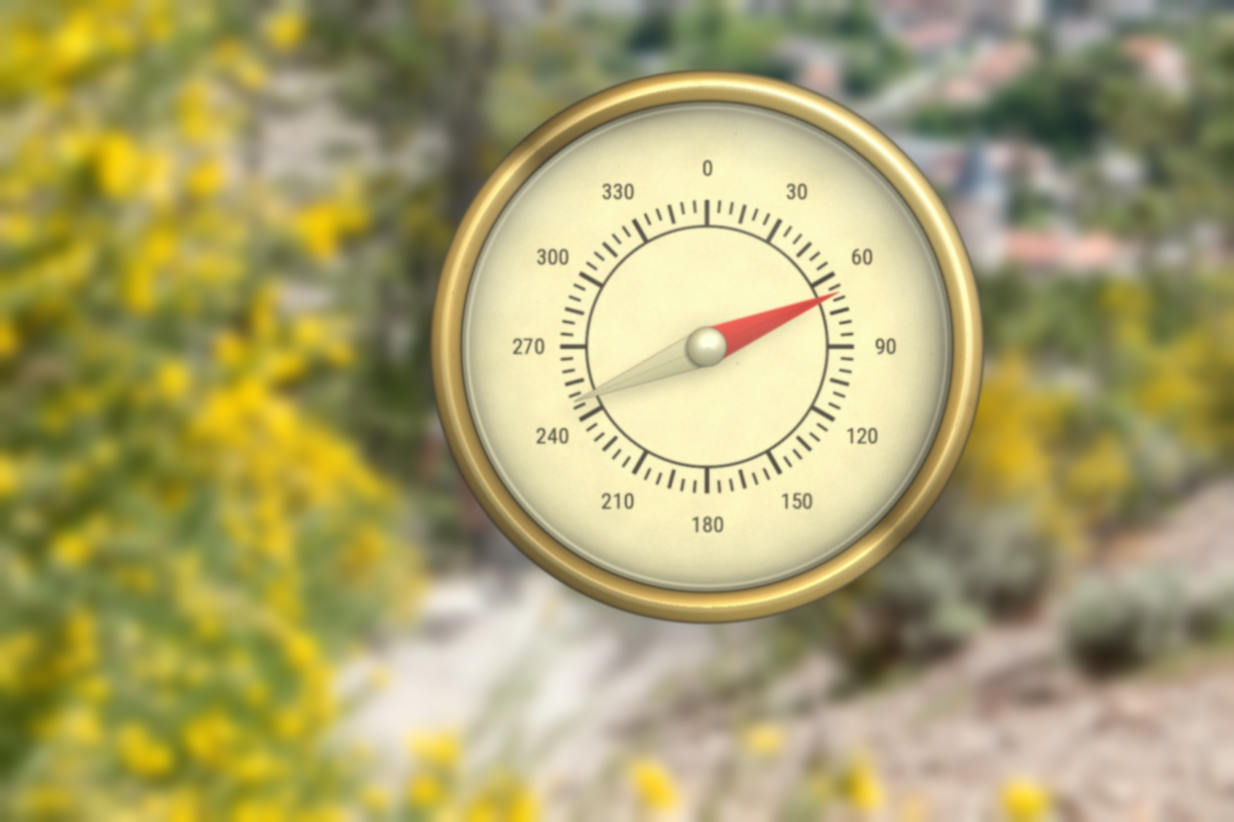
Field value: 67.5°
